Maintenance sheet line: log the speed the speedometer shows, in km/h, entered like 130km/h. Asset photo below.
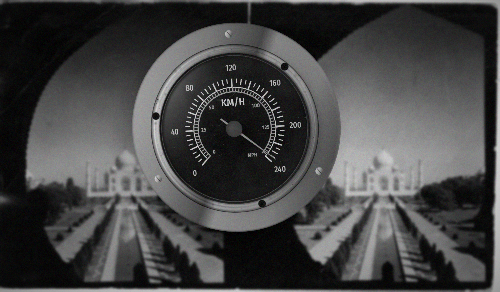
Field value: 235km/h
